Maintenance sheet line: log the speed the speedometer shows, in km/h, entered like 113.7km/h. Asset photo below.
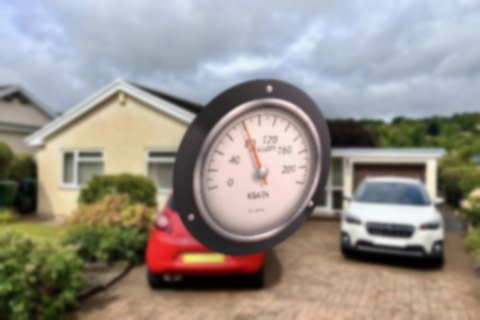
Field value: 80km/h
